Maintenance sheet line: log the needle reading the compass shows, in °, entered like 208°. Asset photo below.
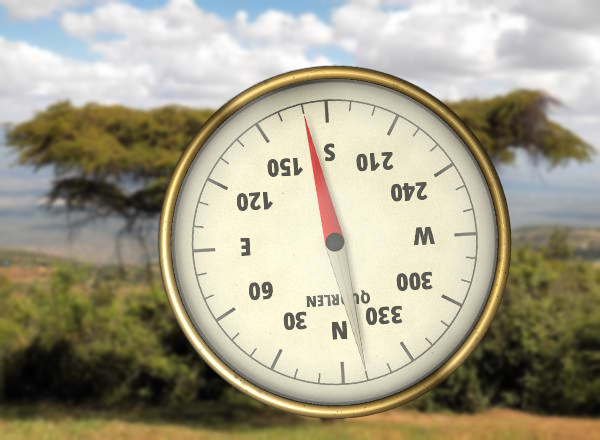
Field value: 170°
